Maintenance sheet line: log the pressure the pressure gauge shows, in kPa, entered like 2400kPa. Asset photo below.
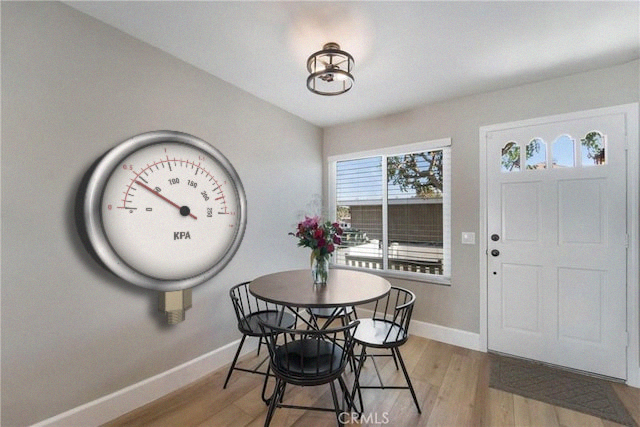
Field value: 40kPa
